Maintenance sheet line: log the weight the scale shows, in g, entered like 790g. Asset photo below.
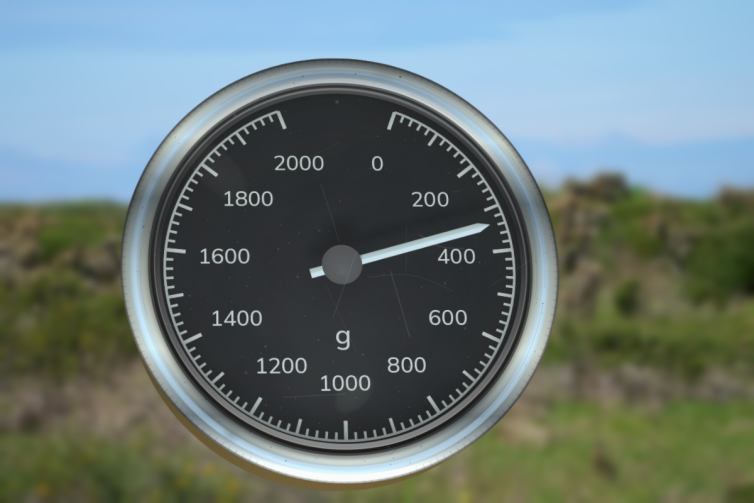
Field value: 340g
